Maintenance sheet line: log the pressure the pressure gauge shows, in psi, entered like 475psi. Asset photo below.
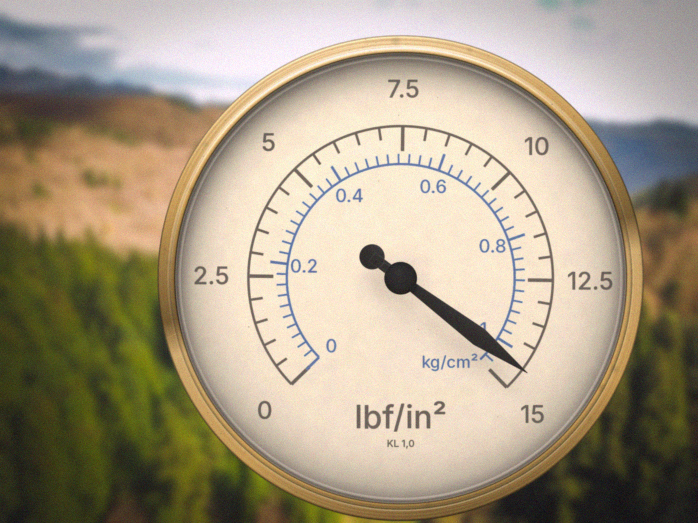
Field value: 14.5psi
